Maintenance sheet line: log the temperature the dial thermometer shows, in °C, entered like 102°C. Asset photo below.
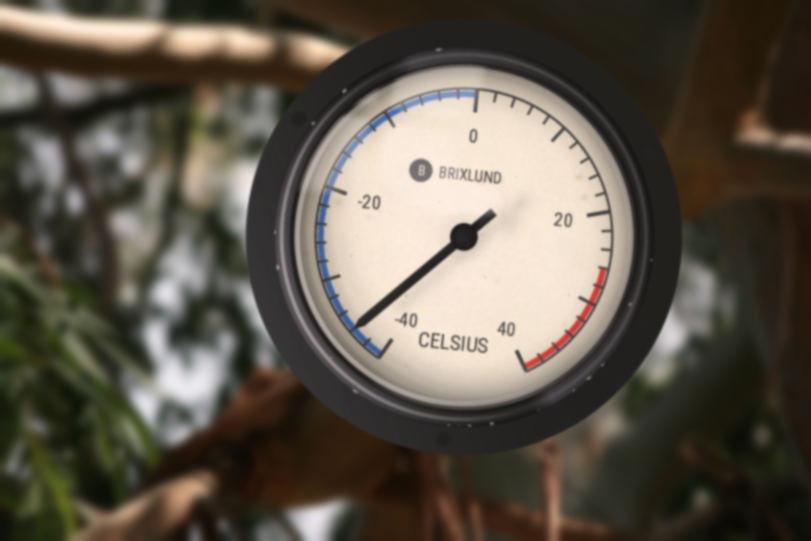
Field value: -36°C
